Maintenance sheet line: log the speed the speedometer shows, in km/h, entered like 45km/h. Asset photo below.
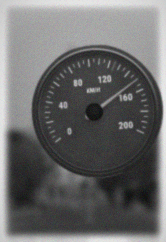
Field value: 150km/h
